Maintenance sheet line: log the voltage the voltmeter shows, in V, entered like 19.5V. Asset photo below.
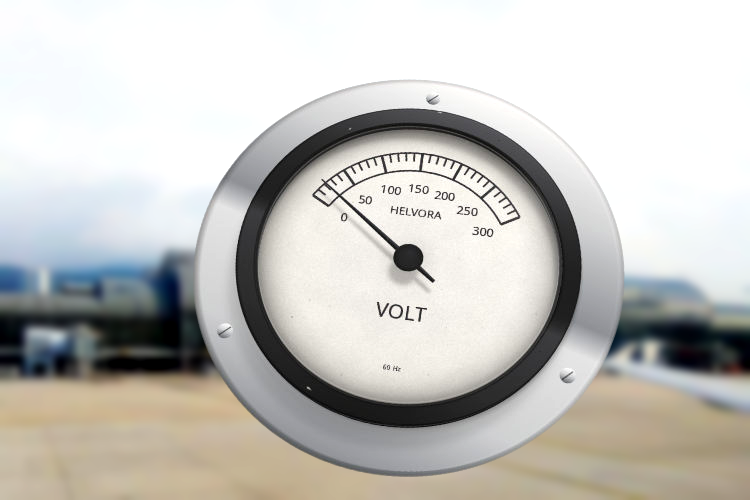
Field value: 20V
